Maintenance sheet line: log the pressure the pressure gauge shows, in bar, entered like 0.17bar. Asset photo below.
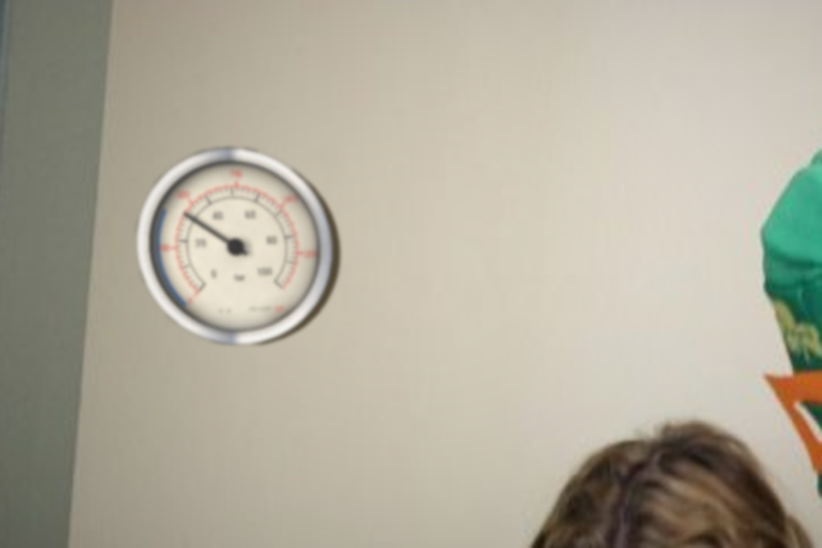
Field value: 30bar
